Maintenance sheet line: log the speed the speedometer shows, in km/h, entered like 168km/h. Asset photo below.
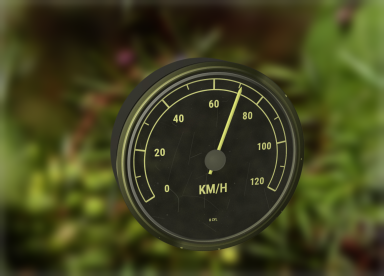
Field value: 70km/h
